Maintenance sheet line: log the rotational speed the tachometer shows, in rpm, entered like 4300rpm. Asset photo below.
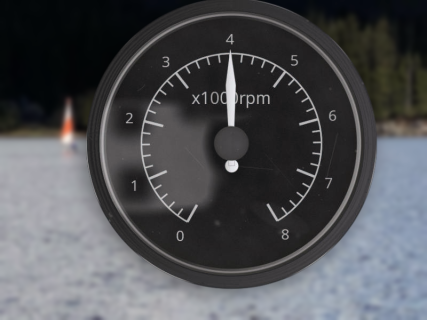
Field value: 4000rpm
